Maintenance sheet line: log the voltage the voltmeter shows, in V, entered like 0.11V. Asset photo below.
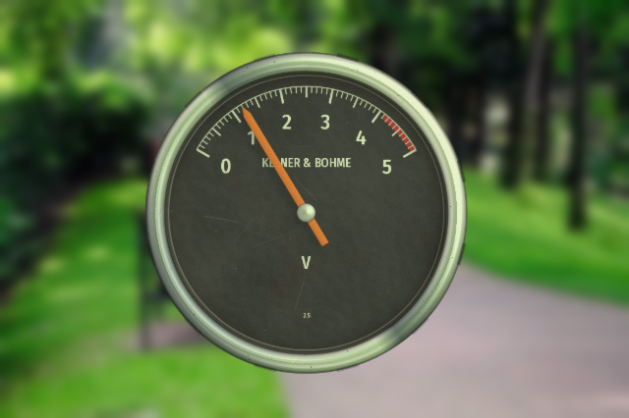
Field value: 1.2V
